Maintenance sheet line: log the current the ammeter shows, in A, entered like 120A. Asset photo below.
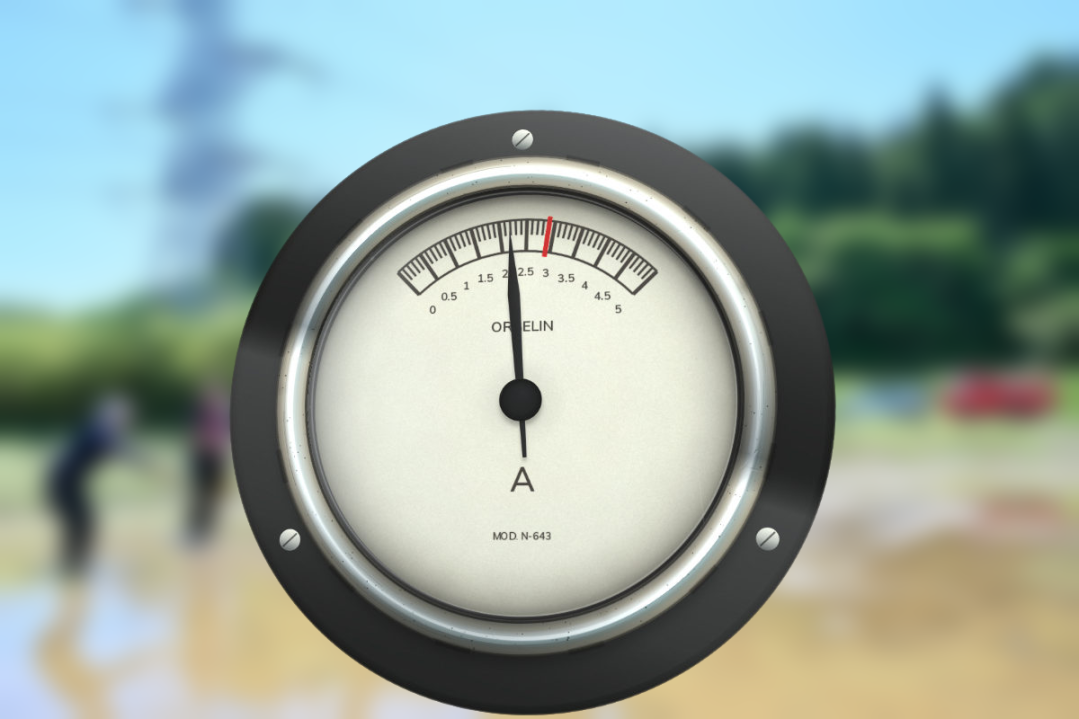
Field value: 2.2A
